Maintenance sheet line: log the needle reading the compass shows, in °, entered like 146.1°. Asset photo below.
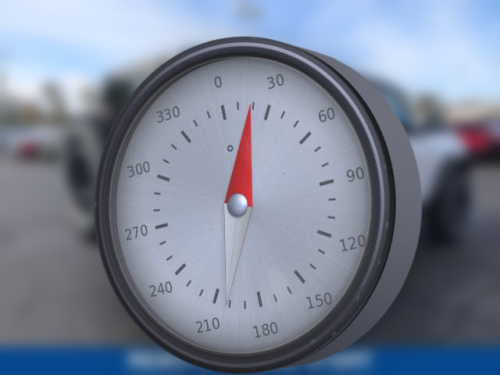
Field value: 20°
